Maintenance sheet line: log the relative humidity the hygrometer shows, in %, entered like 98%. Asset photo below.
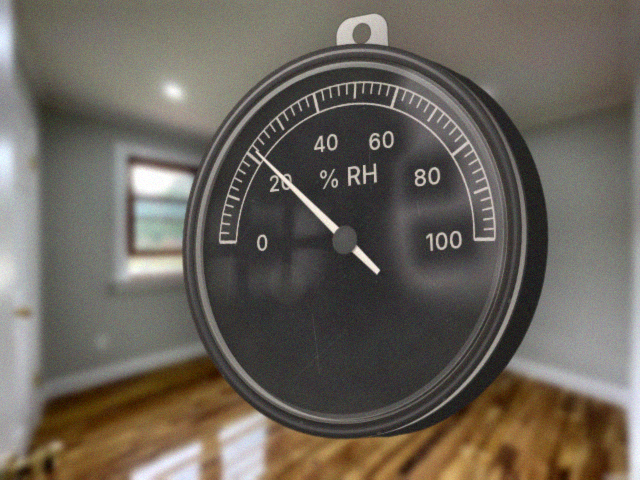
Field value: 22%
